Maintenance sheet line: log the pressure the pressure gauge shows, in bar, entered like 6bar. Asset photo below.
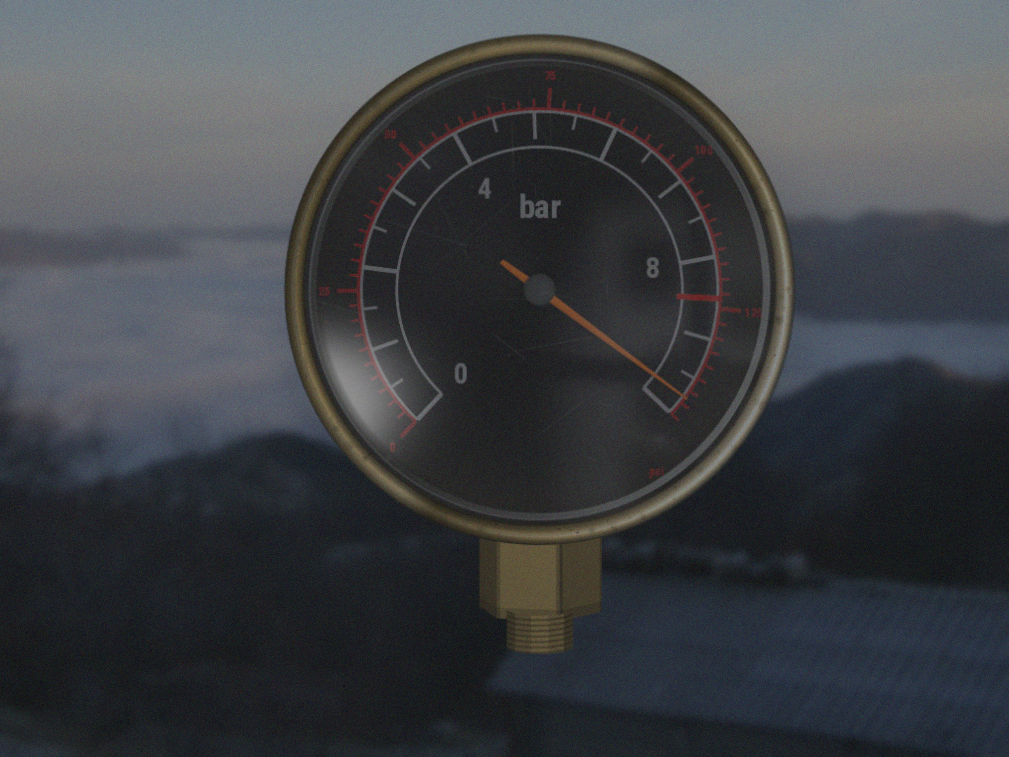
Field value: 9.75bar
